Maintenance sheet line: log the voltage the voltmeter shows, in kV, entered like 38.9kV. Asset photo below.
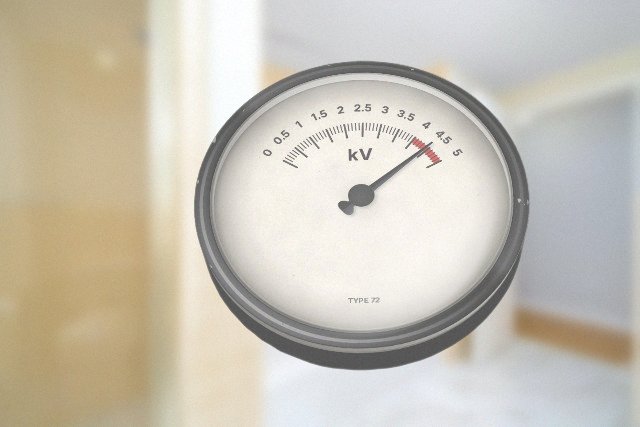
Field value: 4.5kV
